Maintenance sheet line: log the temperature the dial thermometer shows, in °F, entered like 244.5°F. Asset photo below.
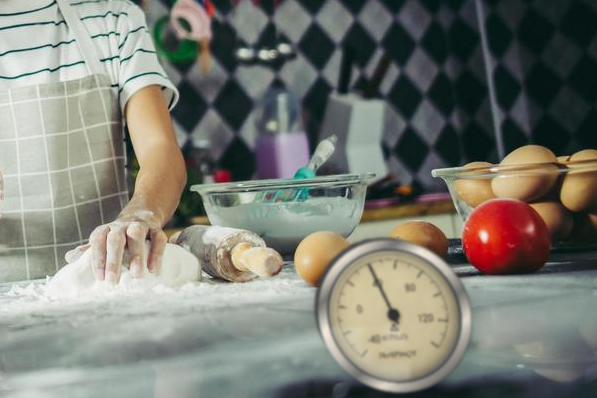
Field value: 40°F
